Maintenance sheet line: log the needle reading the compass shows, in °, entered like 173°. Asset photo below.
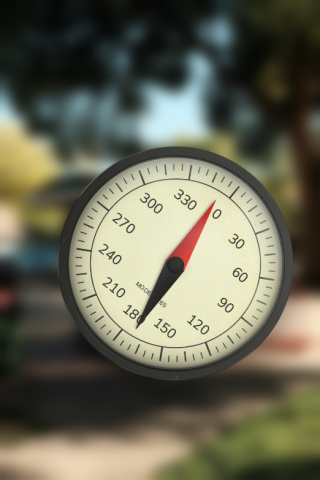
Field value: 352.5°
